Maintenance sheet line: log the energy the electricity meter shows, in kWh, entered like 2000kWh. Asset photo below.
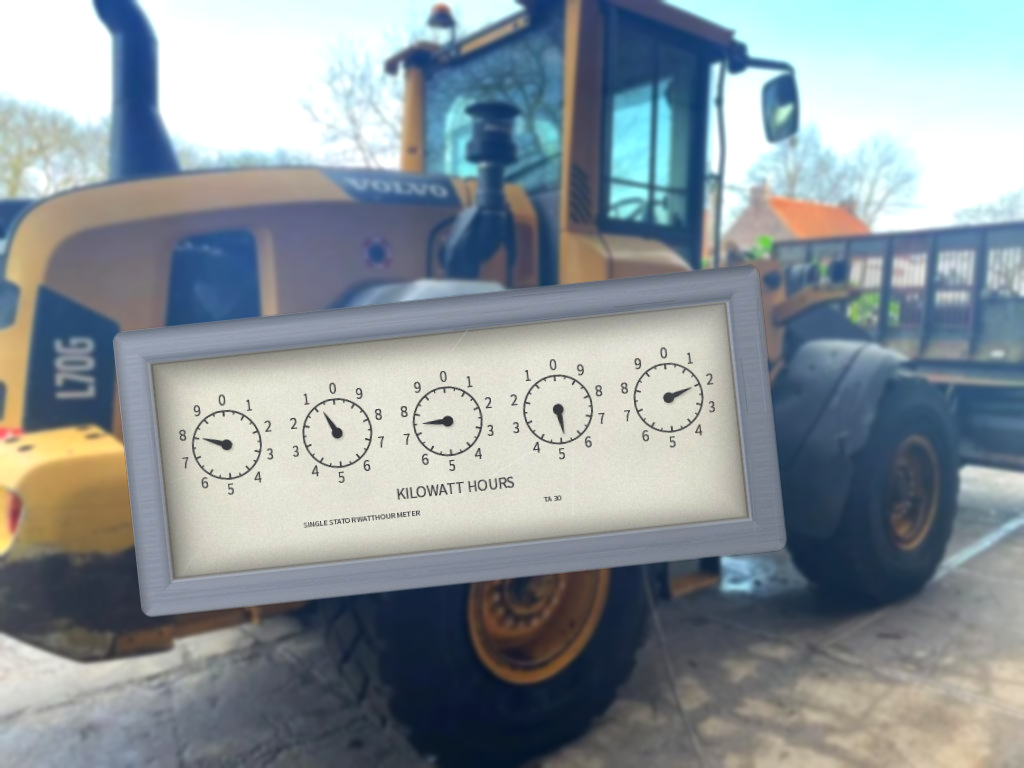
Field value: 80752kWh
